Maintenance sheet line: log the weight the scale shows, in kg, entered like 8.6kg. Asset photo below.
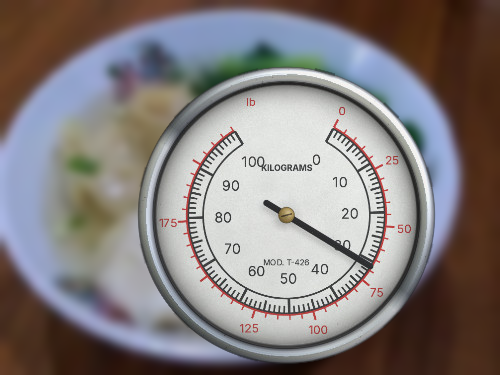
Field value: 31kg
